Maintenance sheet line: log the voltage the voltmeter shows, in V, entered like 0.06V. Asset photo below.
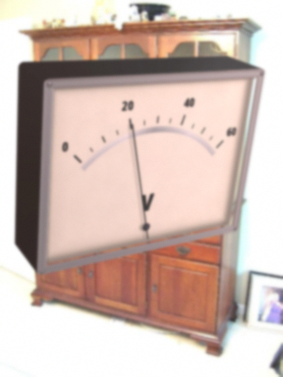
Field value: 20V
